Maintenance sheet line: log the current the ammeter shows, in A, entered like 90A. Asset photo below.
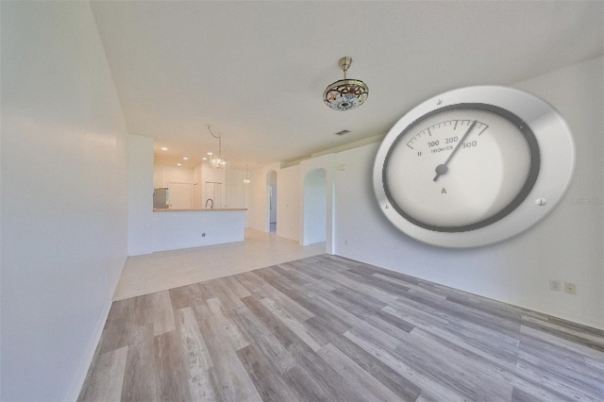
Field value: 260A
